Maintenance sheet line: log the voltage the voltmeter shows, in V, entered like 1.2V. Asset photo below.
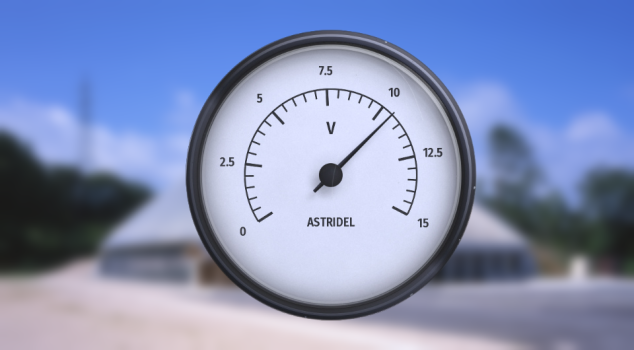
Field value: 10.5V
